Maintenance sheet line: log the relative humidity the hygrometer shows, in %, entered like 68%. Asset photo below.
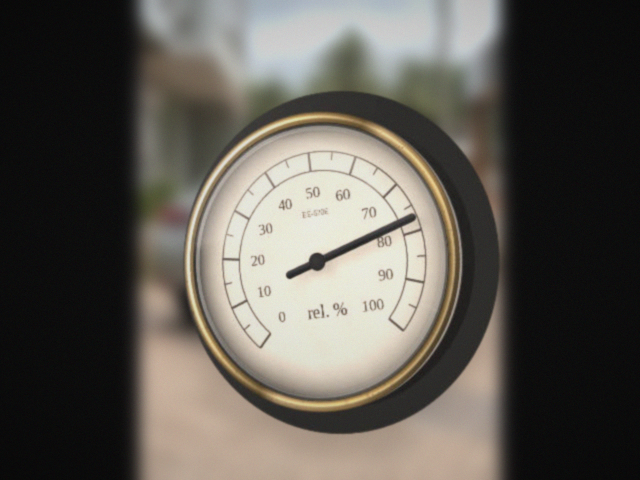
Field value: 77.5%
